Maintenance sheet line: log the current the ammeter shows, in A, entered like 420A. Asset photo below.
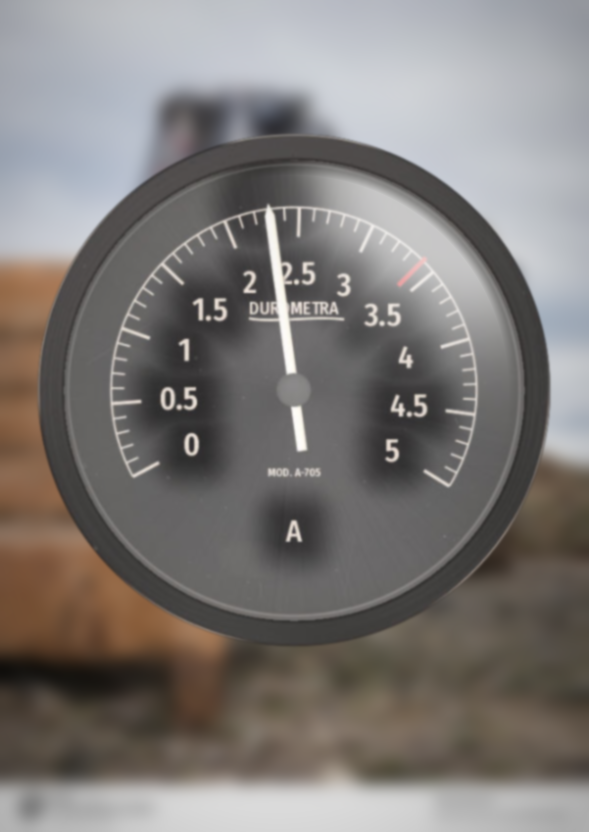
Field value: 2.3A
